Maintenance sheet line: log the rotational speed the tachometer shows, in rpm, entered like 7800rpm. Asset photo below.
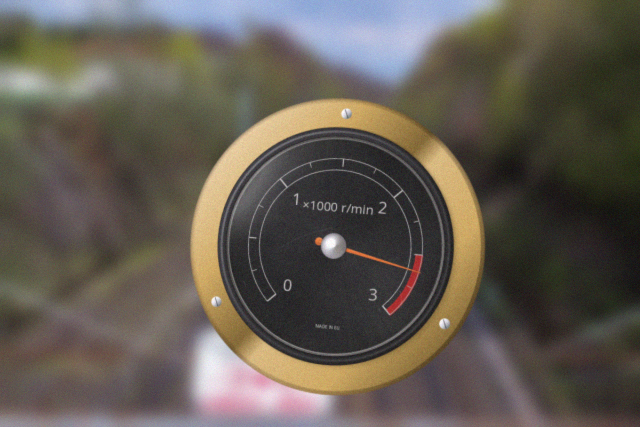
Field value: 2625rpm
